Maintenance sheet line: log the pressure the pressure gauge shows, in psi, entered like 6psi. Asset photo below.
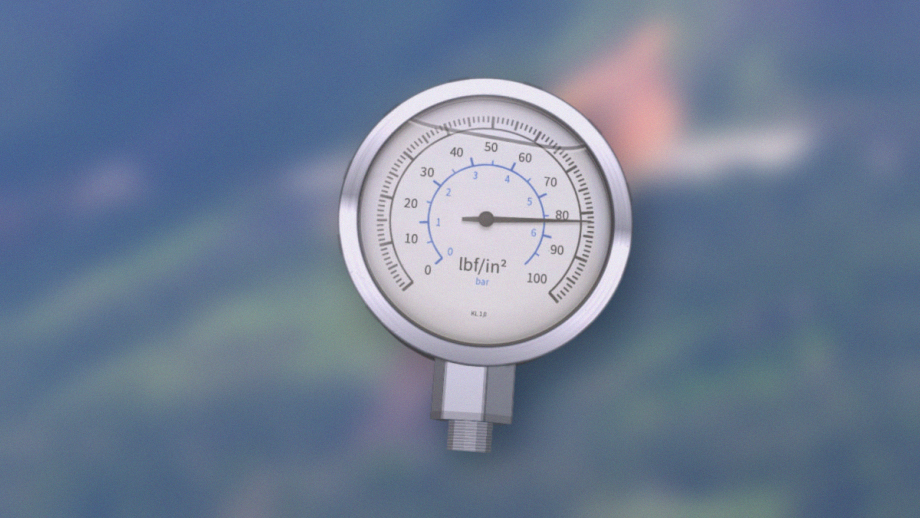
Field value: 82psi
